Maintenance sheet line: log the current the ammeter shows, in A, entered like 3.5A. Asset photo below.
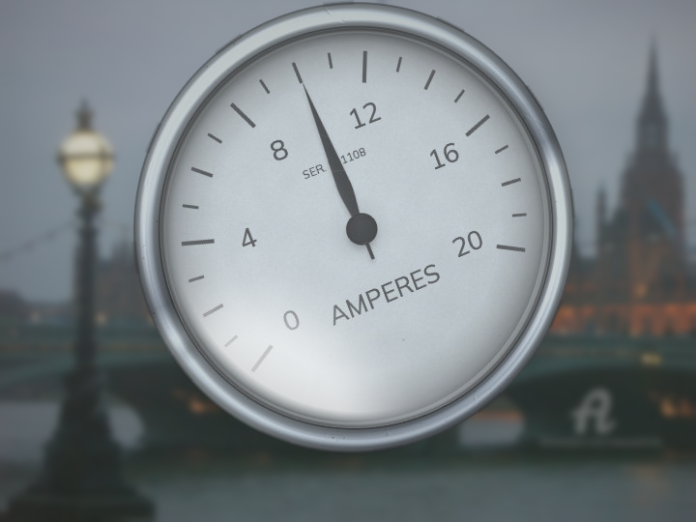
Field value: 10A
